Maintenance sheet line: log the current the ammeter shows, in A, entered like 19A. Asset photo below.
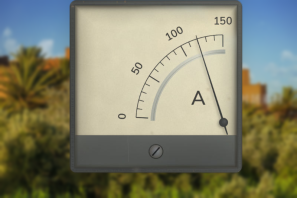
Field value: 120A
